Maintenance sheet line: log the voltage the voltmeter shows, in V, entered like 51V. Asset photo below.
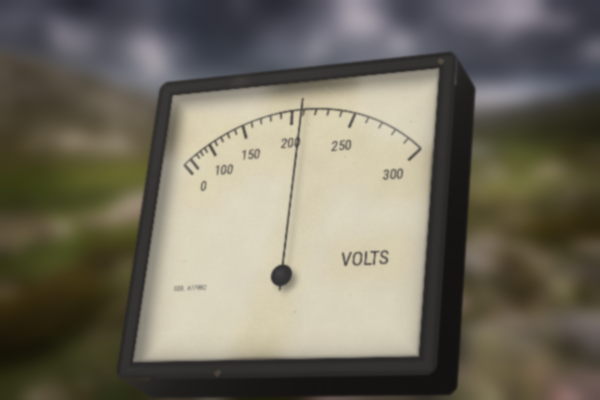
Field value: 210V
